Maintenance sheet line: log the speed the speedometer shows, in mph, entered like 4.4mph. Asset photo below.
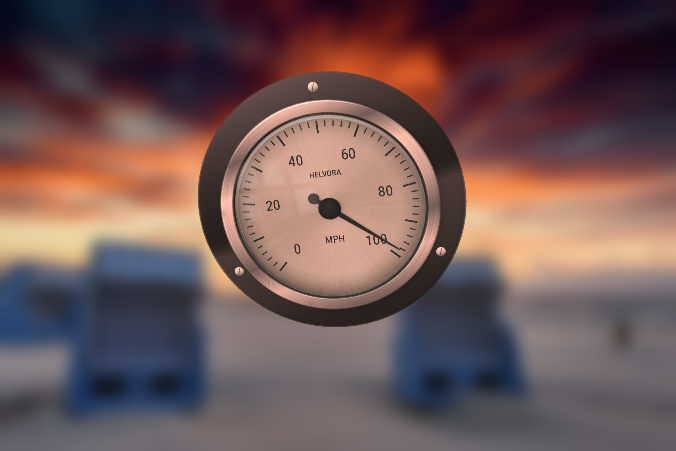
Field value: 98mph
